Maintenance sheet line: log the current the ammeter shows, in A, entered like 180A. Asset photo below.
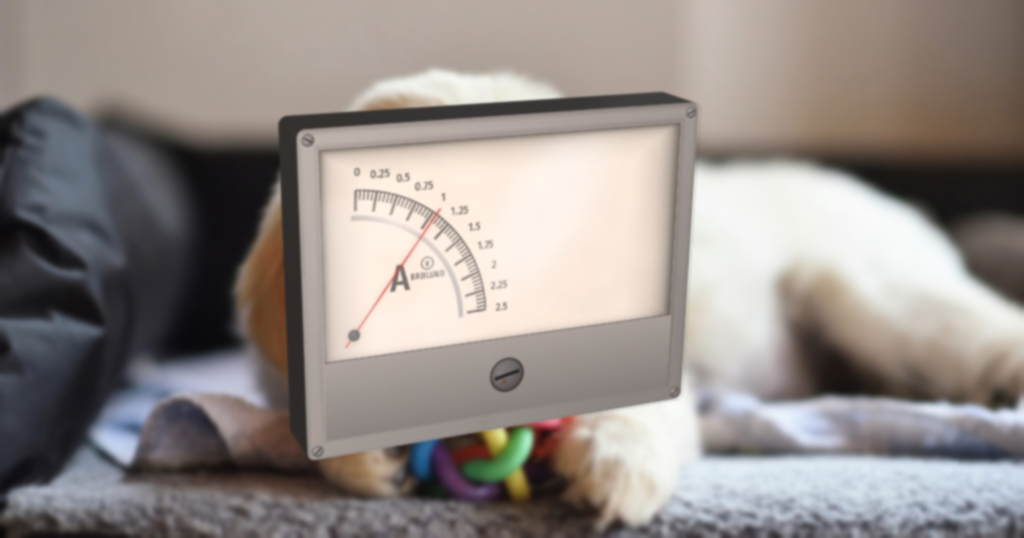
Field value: 1A
